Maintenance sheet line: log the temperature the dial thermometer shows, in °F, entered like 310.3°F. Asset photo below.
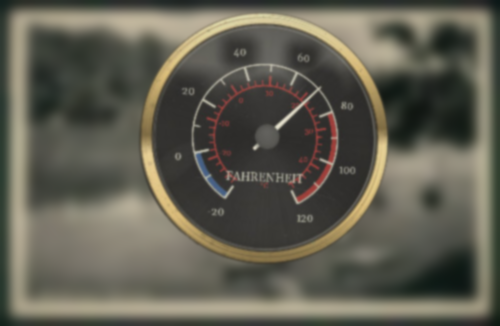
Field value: 70°F
